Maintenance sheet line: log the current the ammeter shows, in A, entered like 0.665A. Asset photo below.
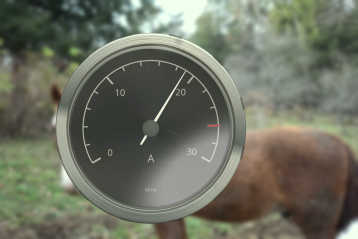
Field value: 19A
